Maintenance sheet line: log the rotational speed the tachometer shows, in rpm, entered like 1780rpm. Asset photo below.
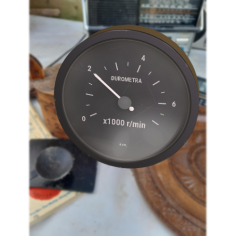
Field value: 2000rpm
